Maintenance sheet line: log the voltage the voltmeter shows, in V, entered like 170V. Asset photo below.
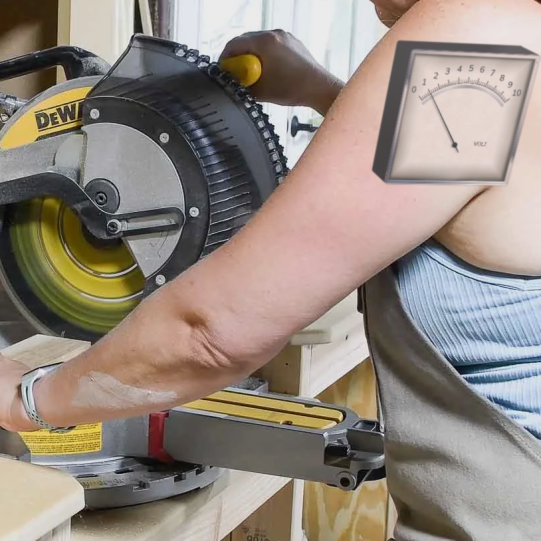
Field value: 1V
